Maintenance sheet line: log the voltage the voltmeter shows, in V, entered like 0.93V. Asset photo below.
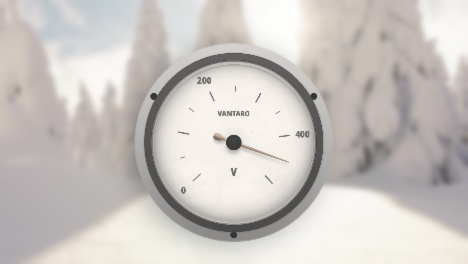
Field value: 450V
